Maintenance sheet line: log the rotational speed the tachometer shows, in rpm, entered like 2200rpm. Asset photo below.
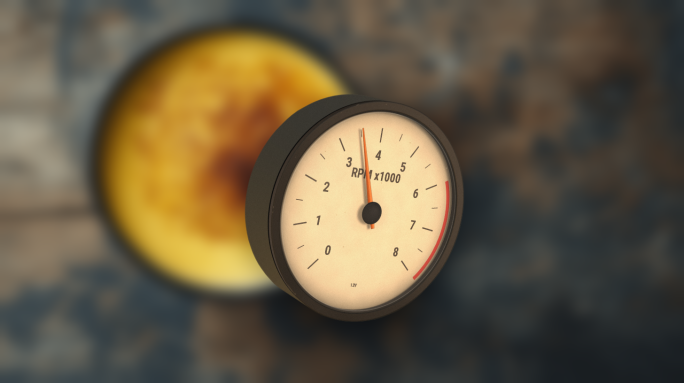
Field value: 3500rpm
